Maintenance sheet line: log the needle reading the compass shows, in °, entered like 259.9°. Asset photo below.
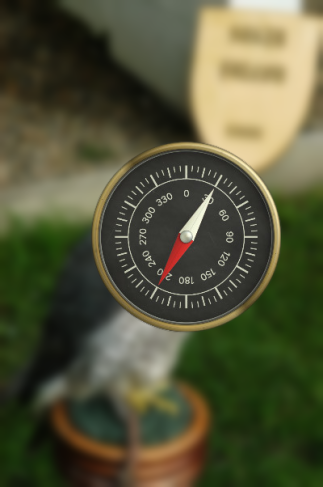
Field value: 210°
